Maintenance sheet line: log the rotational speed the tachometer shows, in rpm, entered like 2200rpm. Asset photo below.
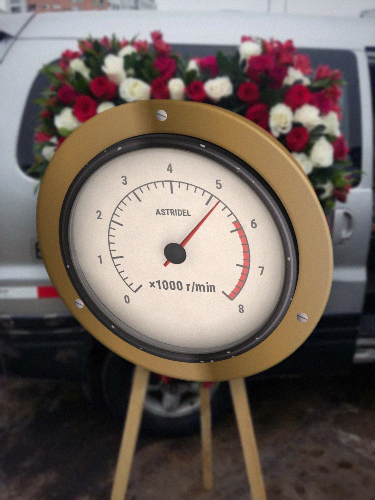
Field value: 5200rpm
